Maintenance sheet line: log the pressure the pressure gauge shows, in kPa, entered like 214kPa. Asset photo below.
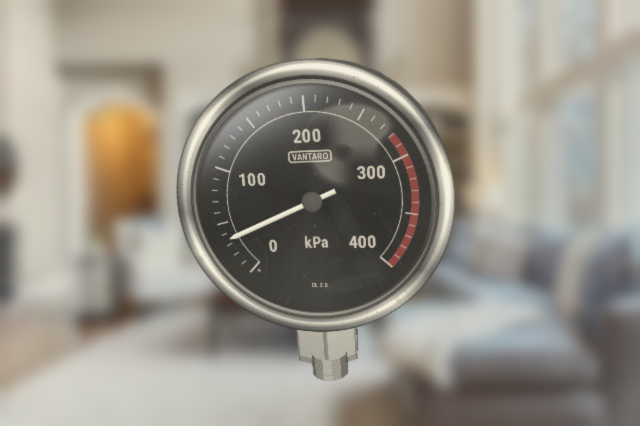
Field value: 35kPa
